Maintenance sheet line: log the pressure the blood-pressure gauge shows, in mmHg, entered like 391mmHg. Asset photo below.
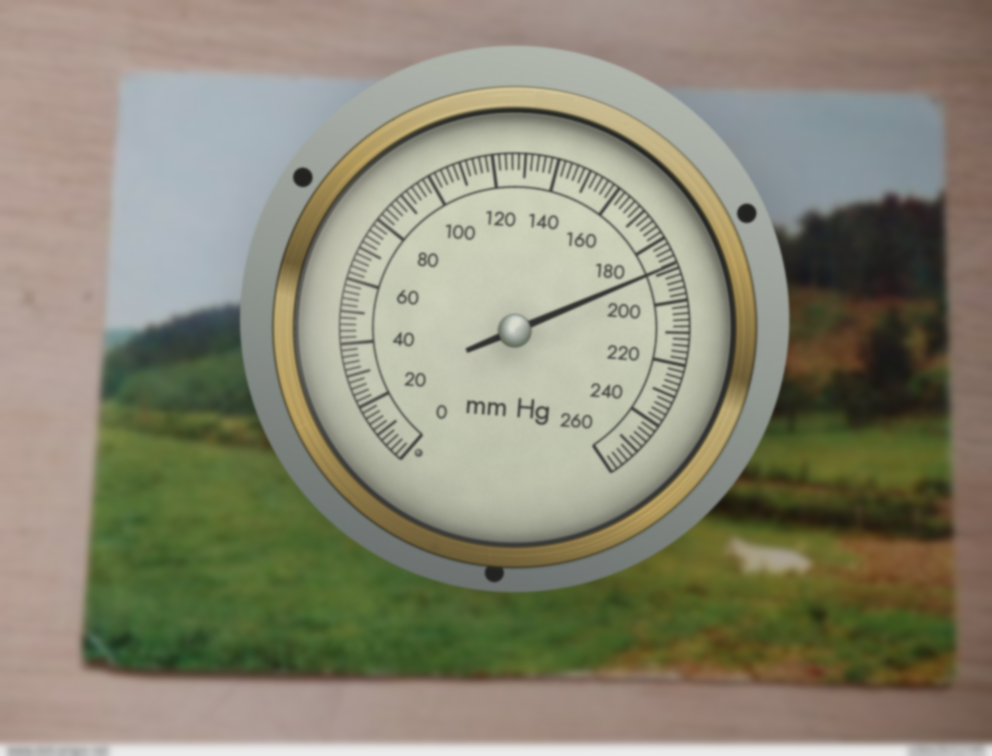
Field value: 188mmHg
